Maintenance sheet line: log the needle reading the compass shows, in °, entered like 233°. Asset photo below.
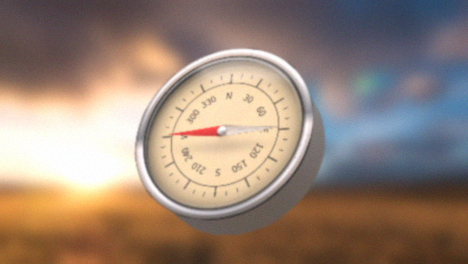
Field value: 270°
